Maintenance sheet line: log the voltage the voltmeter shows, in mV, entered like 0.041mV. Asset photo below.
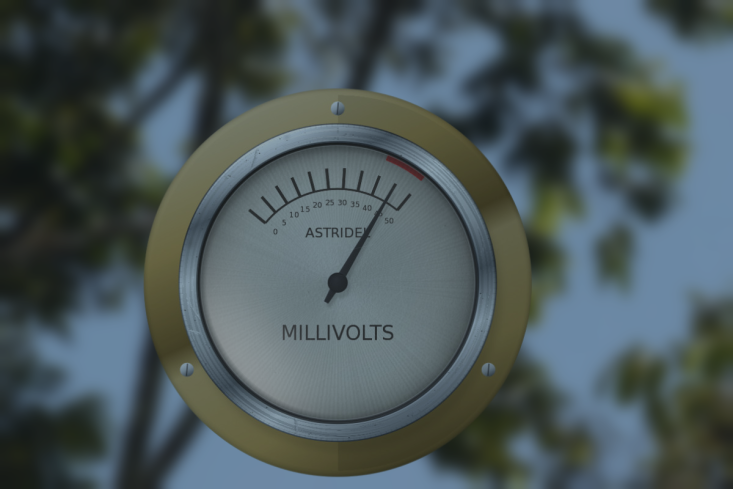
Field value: 45mV
